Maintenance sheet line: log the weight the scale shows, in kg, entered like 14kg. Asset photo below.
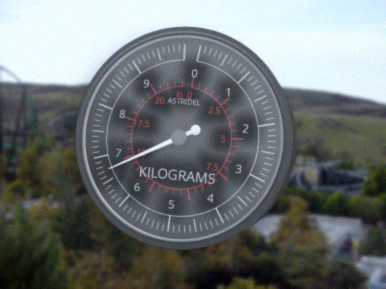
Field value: 6.7kg
